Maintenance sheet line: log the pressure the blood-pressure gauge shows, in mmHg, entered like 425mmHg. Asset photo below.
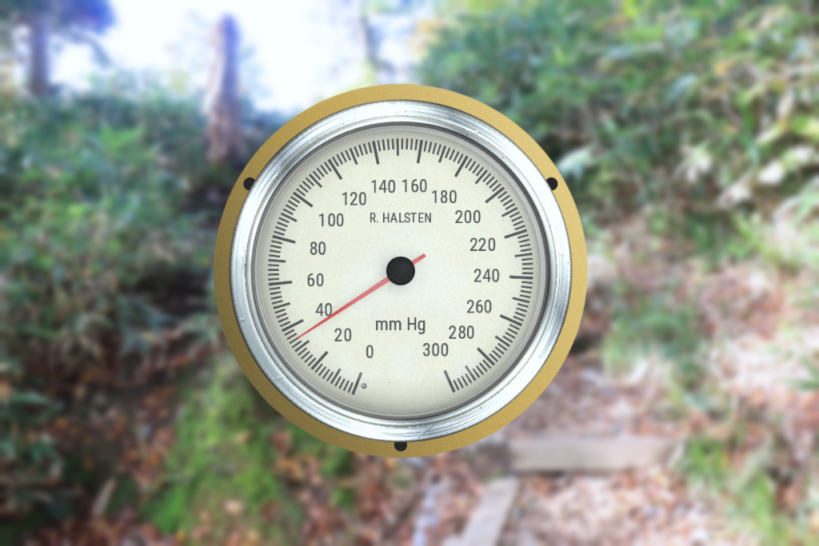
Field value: 34mmHg
